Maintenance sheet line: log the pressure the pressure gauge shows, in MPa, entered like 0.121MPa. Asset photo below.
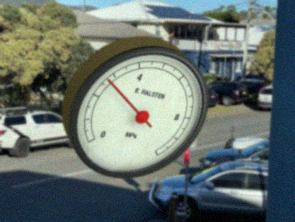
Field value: 2.75MPa
